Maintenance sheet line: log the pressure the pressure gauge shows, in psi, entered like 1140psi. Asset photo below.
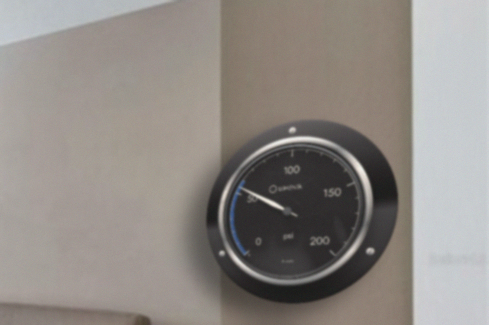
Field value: 55psi
